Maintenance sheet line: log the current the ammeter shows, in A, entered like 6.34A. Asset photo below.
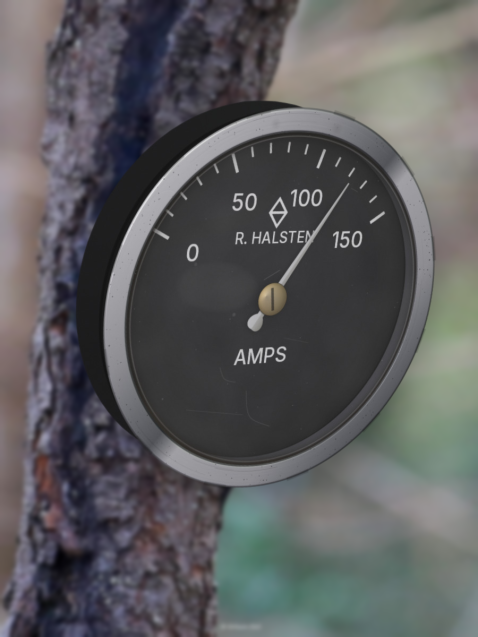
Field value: 120A
